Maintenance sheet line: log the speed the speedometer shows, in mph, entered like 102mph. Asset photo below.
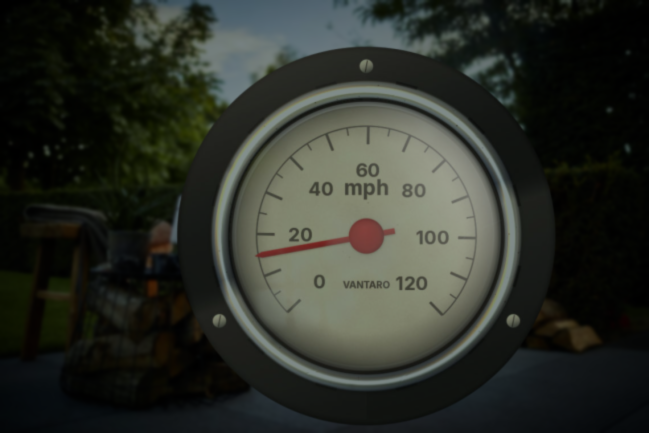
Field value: 15mph
